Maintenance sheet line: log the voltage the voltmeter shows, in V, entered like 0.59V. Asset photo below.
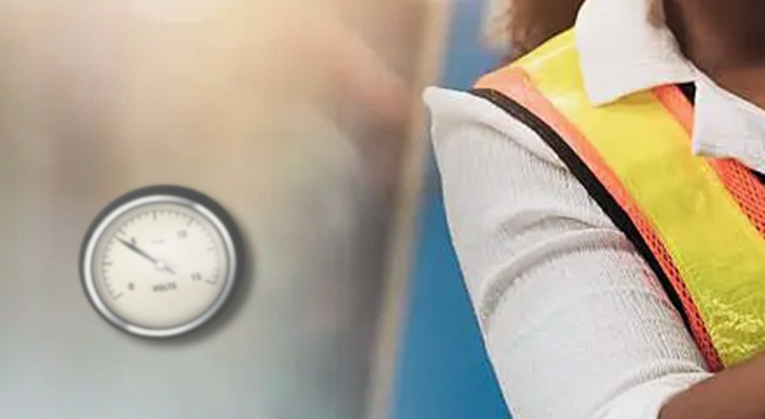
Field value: 4.5V
